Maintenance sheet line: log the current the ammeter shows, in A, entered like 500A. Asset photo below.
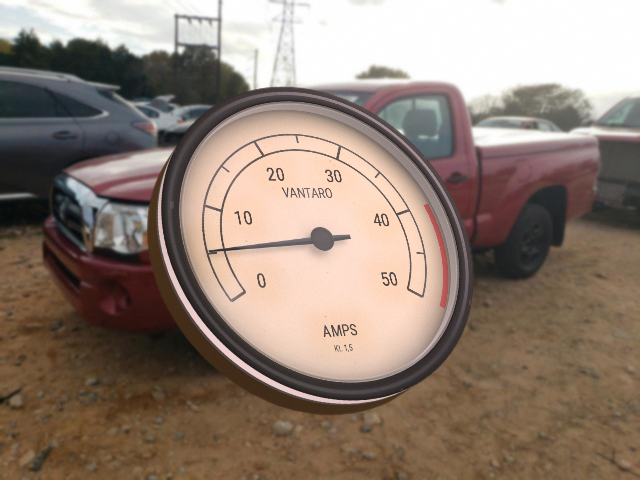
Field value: 5A
